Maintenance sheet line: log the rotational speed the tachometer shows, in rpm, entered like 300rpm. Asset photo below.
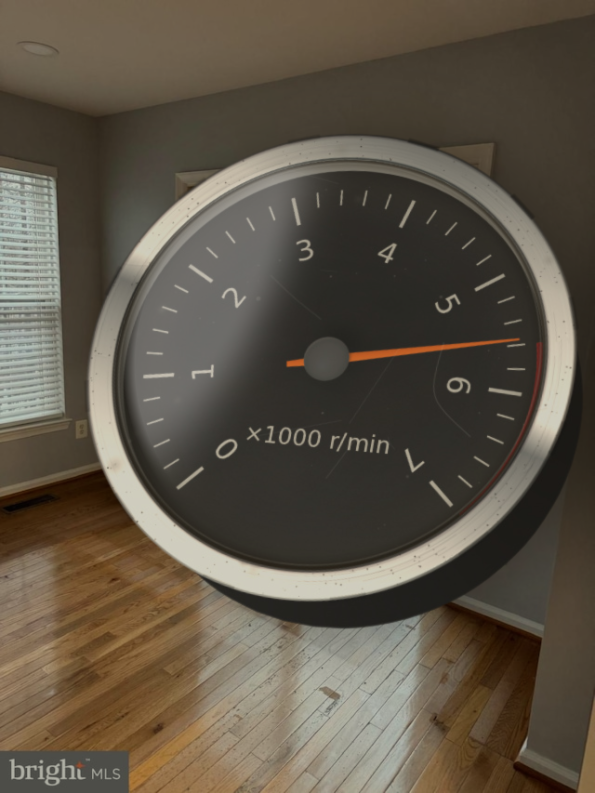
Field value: 5600rpm
